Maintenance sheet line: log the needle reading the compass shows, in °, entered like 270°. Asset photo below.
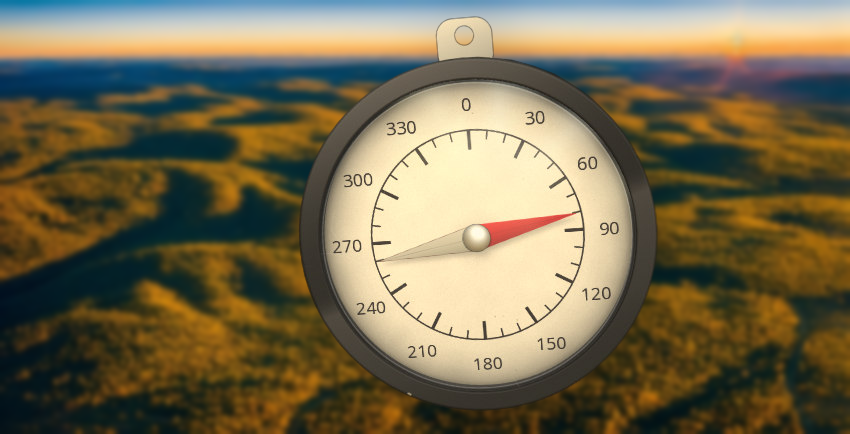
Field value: 80°
